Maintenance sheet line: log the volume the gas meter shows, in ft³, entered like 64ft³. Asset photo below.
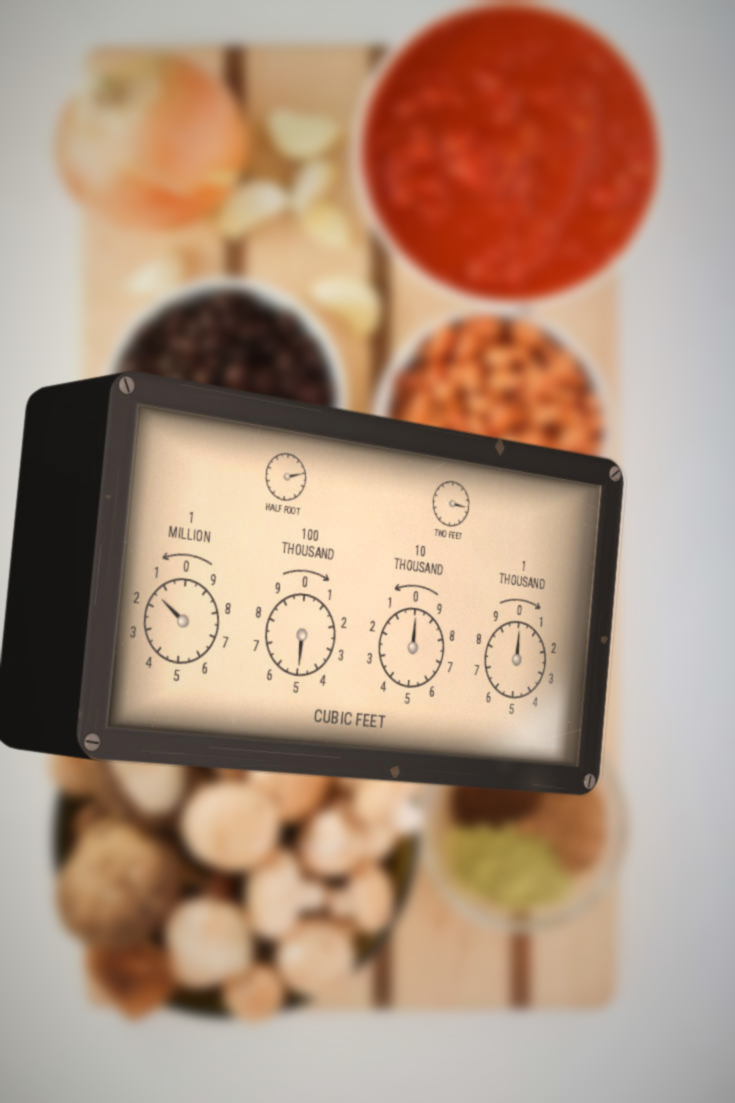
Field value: 150000ft³
